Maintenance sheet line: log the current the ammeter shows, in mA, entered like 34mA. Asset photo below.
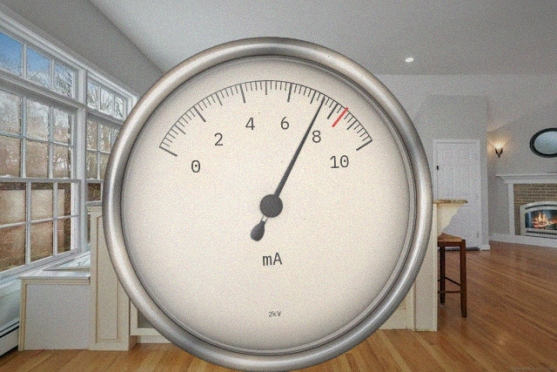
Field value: 7.4mA
